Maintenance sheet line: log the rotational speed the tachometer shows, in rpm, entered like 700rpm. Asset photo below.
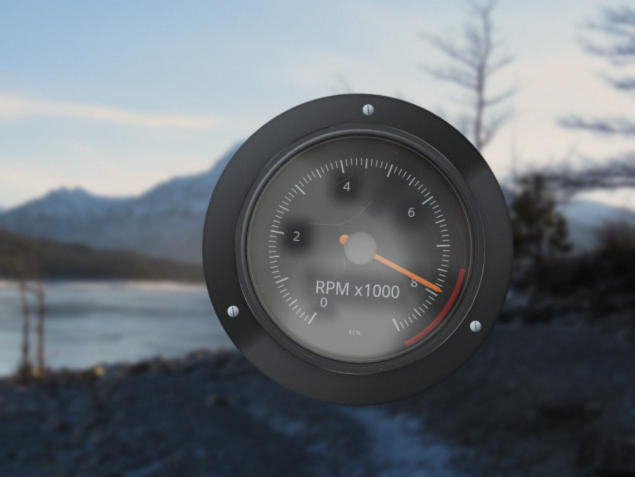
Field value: 7900rpm
